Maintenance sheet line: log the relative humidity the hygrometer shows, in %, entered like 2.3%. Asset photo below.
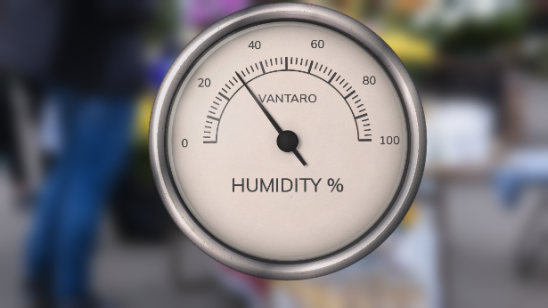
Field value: 30%
